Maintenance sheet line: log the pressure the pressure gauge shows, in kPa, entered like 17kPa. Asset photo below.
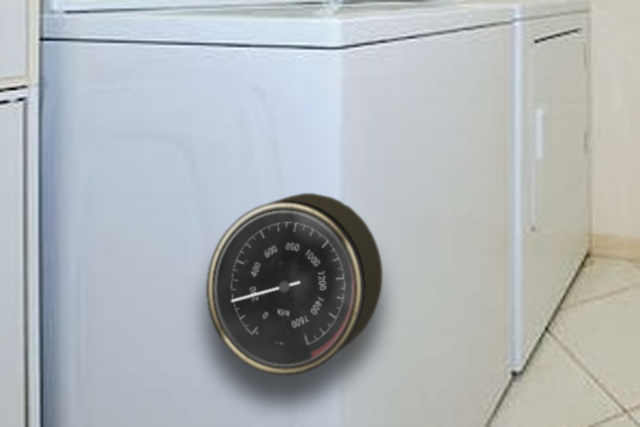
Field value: 200kPa
